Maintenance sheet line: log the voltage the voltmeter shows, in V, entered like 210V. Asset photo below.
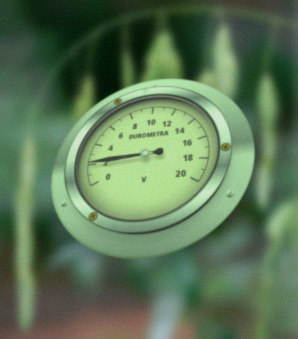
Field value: 2V
